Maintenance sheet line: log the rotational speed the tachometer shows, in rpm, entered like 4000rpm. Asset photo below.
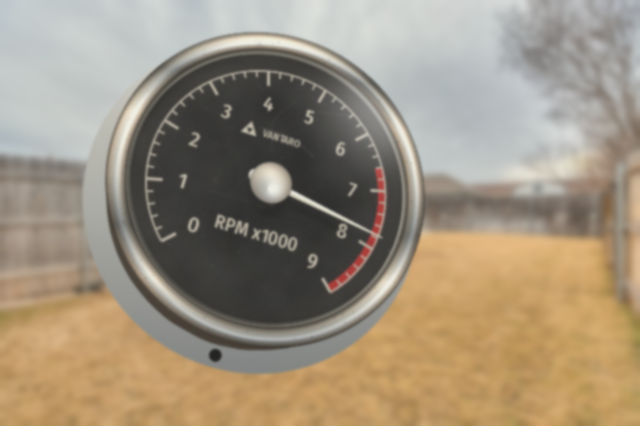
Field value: 7800rpm
